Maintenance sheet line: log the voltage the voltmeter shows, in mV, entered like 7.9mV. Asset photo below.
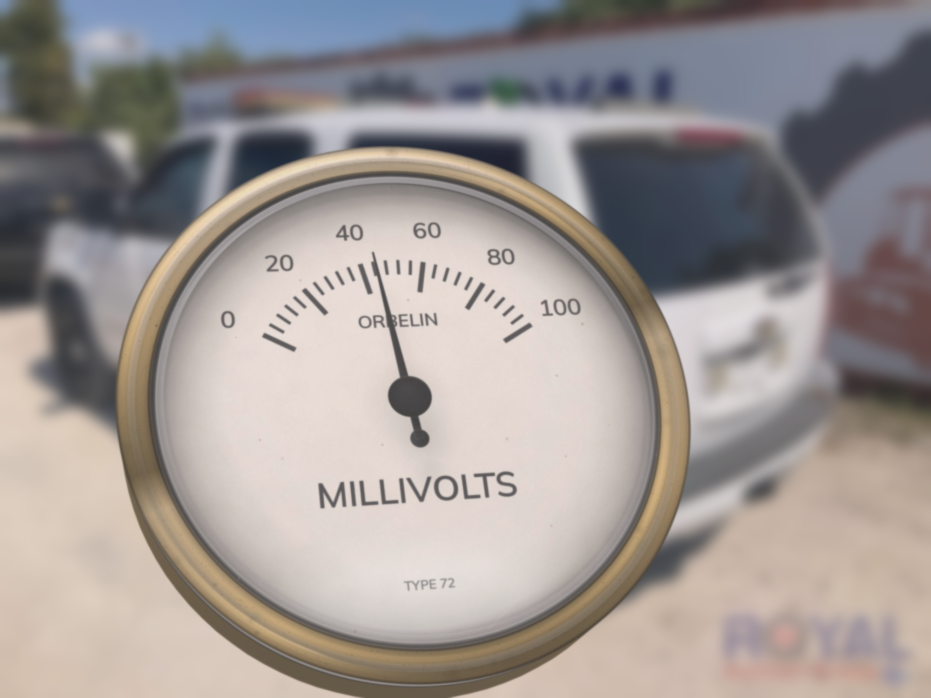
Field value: 44mV
